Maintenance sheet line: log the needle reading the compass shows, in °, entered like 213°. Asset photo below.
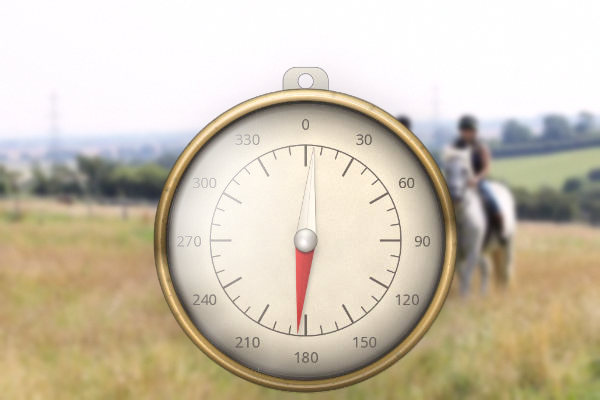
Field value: 185°
